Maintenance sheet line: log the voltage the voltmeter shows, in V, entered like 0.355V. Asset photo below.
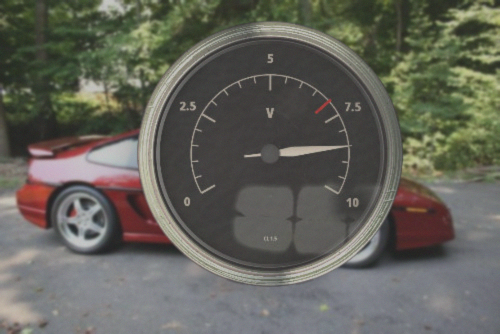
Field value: 8.5V
